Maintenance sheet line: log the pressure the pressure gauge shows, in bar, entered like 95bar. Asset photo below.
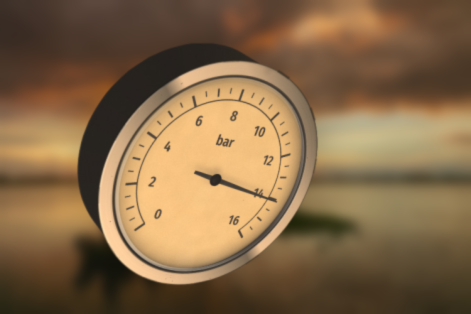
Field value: 14bar
